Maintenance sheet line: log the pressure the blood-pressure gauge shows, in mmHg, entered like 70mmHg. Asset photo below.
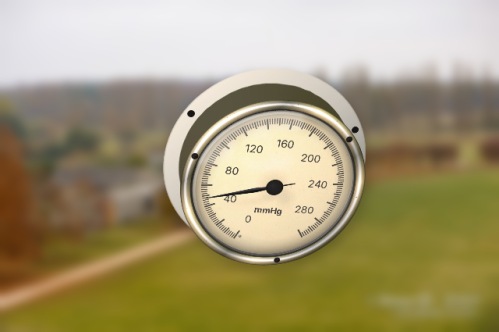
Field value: 50mmHg
